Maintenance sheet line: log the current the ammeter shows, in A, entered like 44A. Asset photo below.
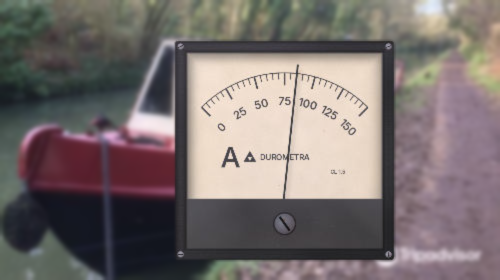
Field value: 85A
